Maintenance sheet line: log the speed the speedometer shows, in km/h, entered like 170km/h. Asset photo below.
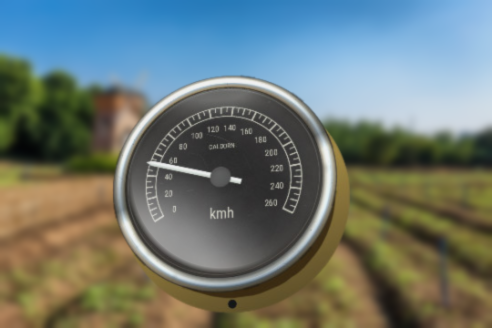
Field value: 50km/h
